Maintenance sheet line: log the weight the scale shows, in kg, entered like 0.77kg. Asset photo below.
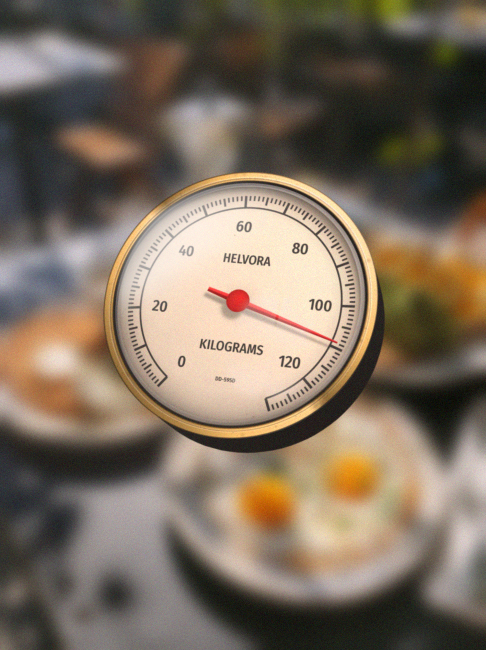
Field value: 109kg
